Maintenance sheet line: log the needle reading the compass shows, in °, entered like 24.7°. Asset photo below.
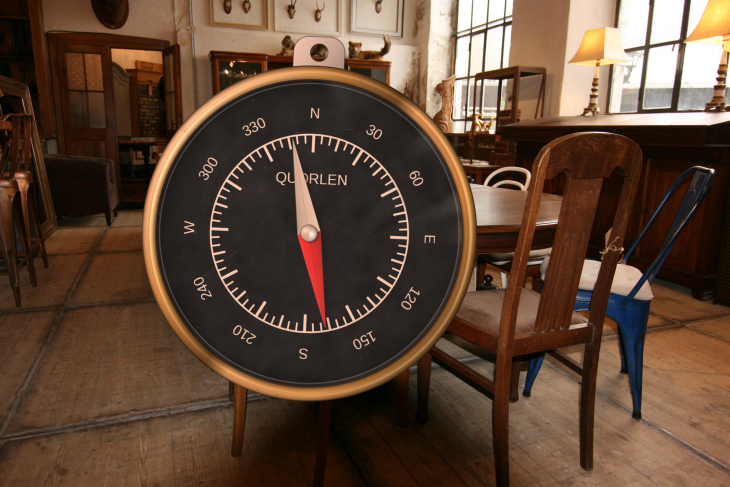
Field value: 167.5°
